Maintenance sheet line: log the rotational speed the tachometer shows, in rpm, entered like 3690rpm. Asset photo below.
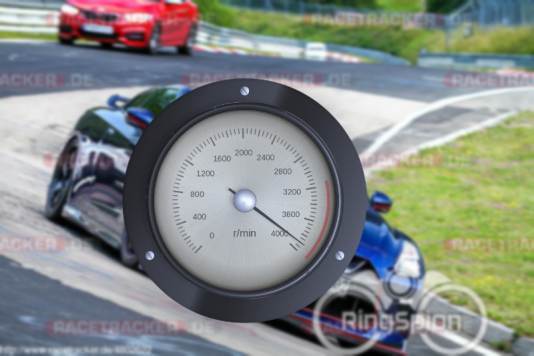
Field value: 3900rpm
